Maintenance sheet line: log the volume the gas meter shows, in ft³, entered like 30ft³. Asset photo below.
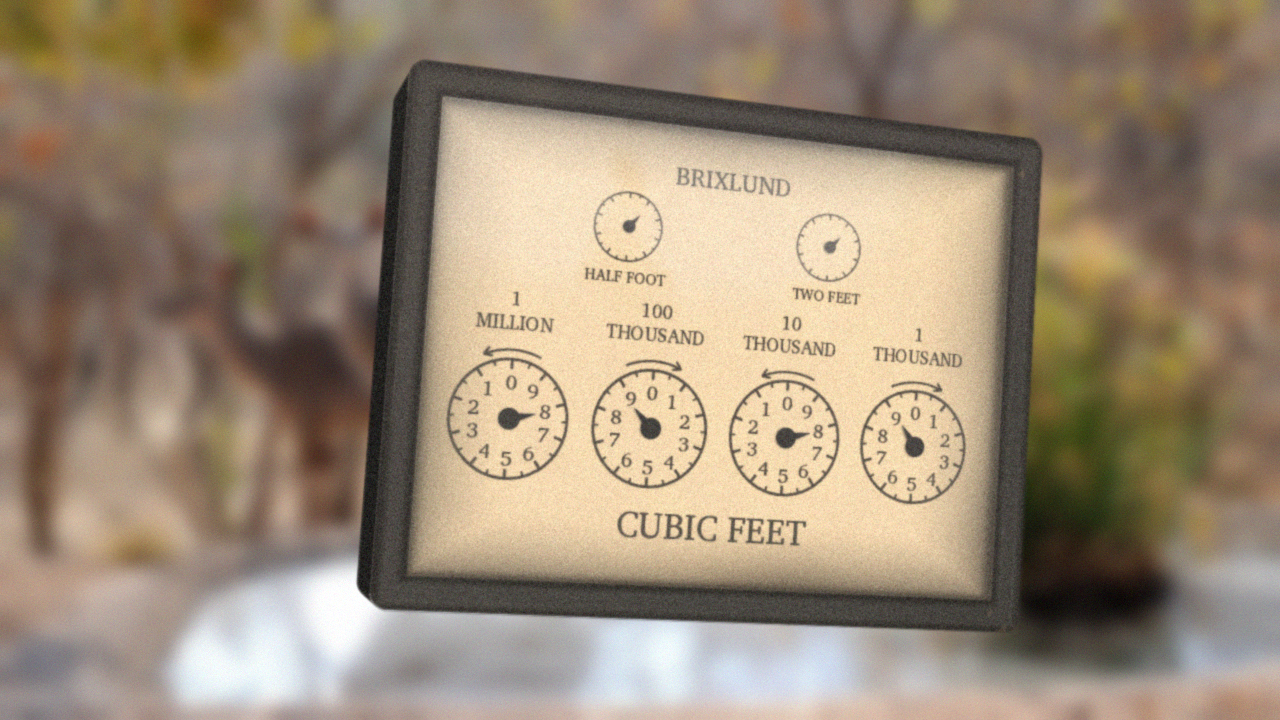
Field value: 787900ft³
